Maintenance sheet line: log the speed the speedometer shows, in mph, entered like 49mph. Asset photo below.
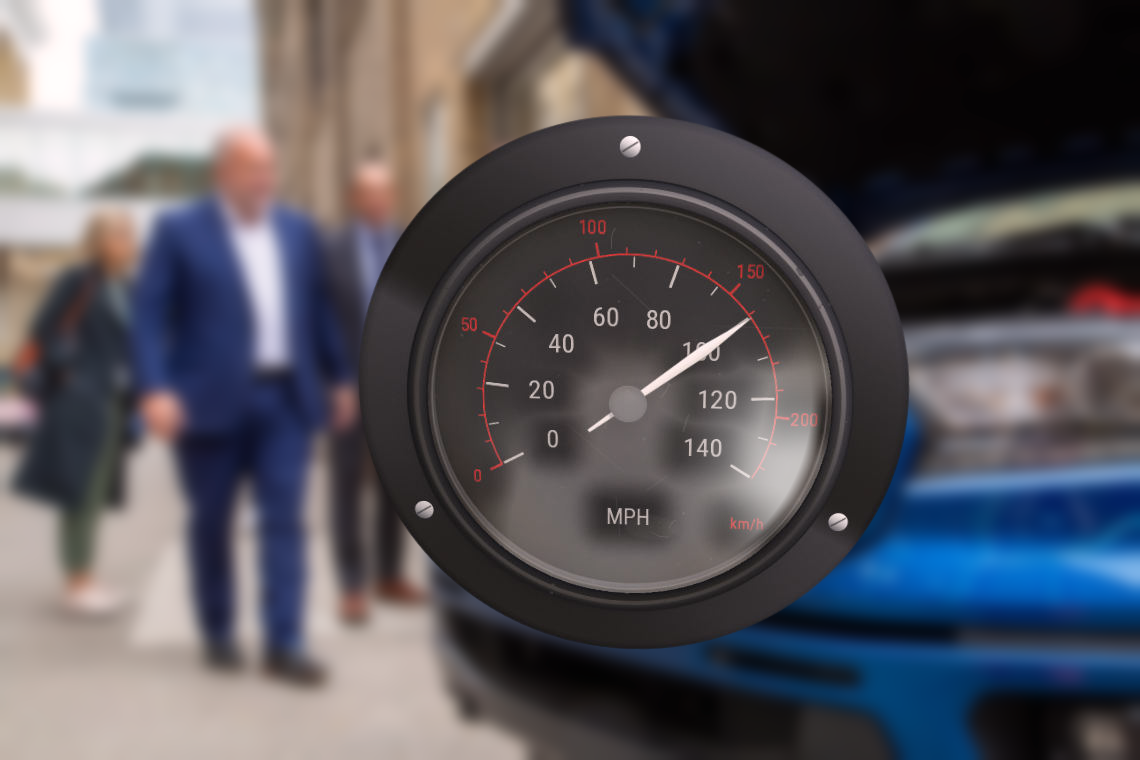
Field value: 100mph
